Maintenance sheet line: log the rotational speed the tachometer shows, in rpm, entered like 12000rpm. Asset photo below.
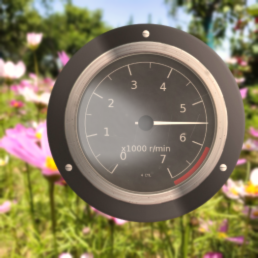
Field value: 5500rpm
